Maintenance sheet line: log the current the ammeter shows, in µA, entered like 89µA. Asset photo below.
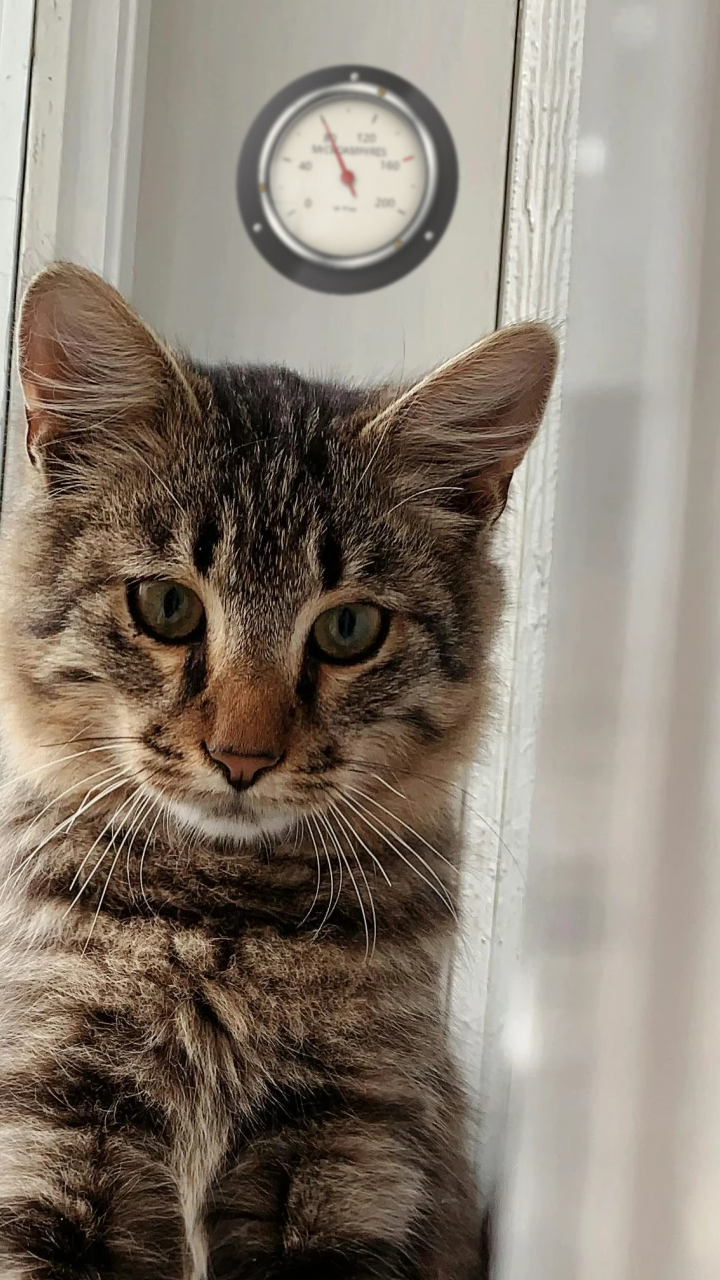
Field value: 80µA
